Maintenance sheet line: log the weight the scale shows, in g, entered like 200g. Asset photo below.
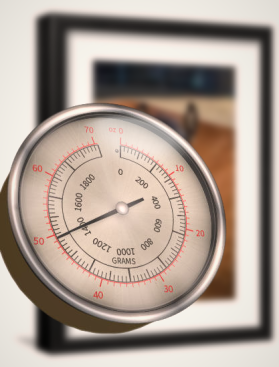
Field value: 1400g
